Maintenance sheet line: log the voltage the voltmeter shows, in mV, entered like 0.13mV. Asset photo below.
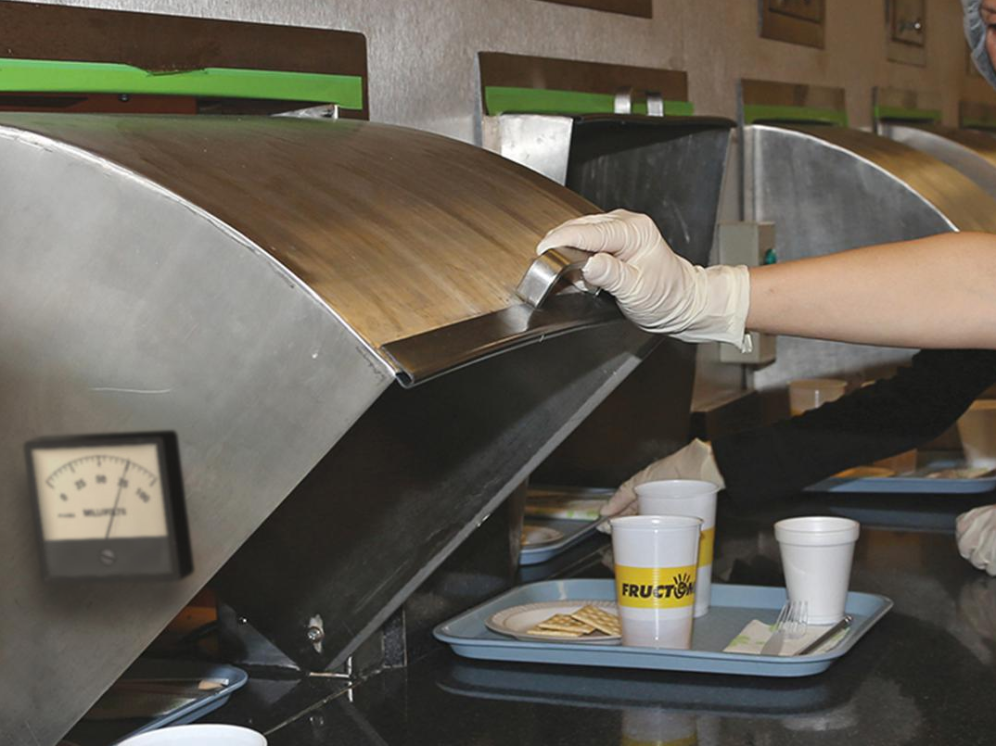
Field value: 75mV
